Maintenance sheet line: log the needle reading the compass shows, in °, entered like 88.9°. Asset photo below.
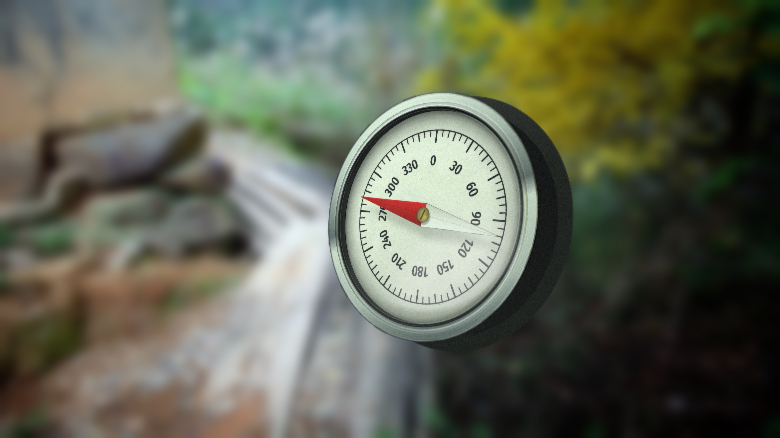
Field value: 280°
